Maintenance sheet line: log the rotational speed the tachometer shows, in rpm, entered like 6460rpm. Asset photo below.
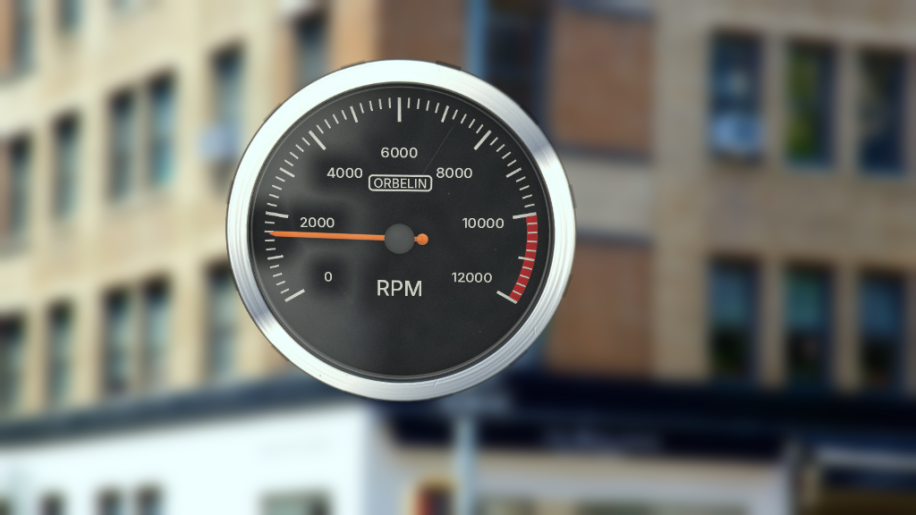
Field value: 1600rpm
